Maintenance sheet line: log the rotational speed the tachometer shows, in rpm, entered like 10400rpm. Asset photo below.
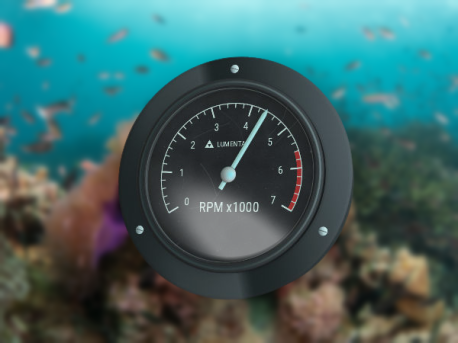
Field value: 4400rpm
